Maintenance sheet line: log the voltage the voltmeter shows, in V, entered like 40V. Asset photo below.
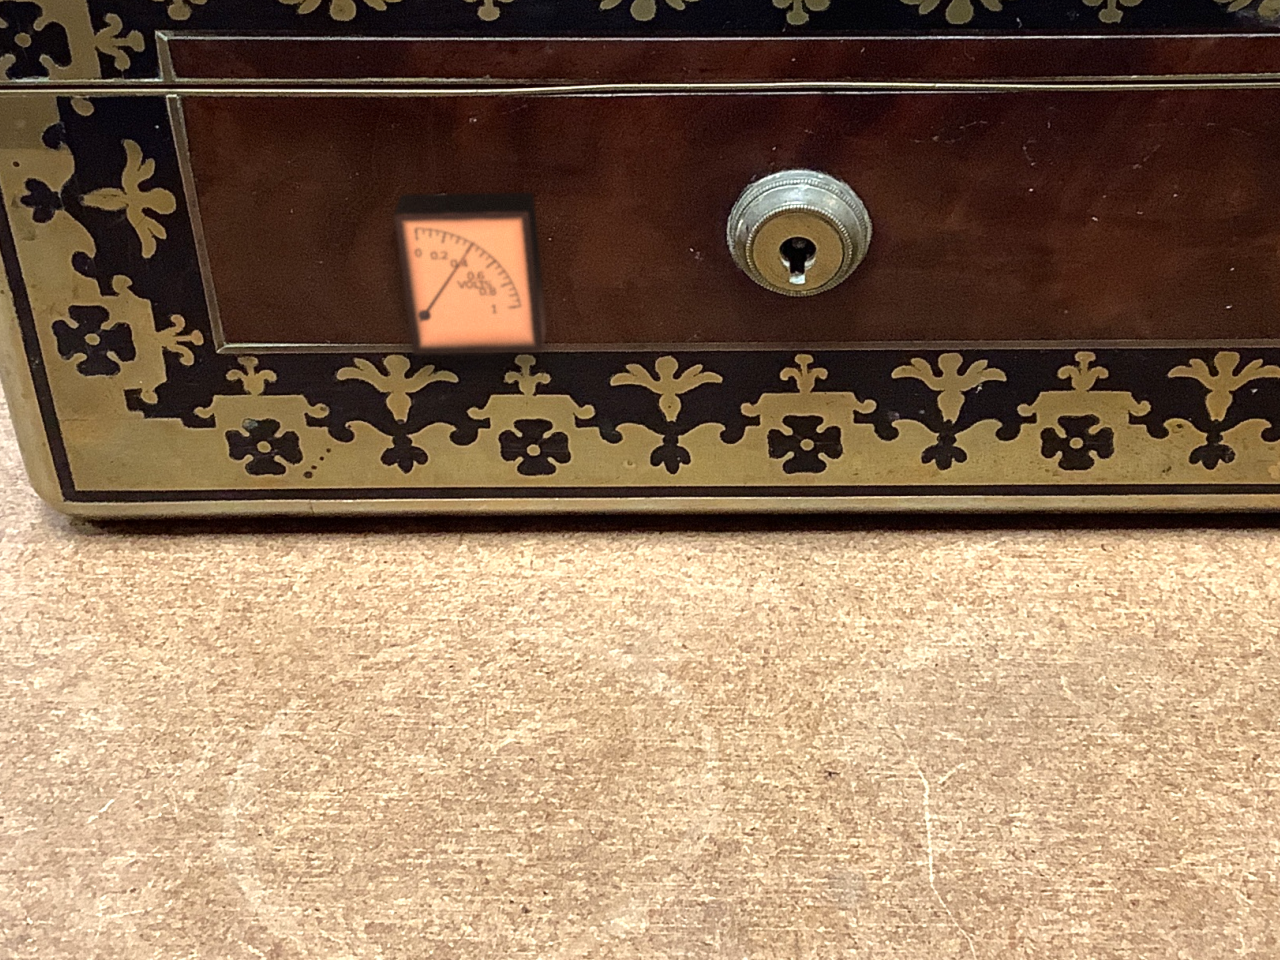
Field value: 0.4V
